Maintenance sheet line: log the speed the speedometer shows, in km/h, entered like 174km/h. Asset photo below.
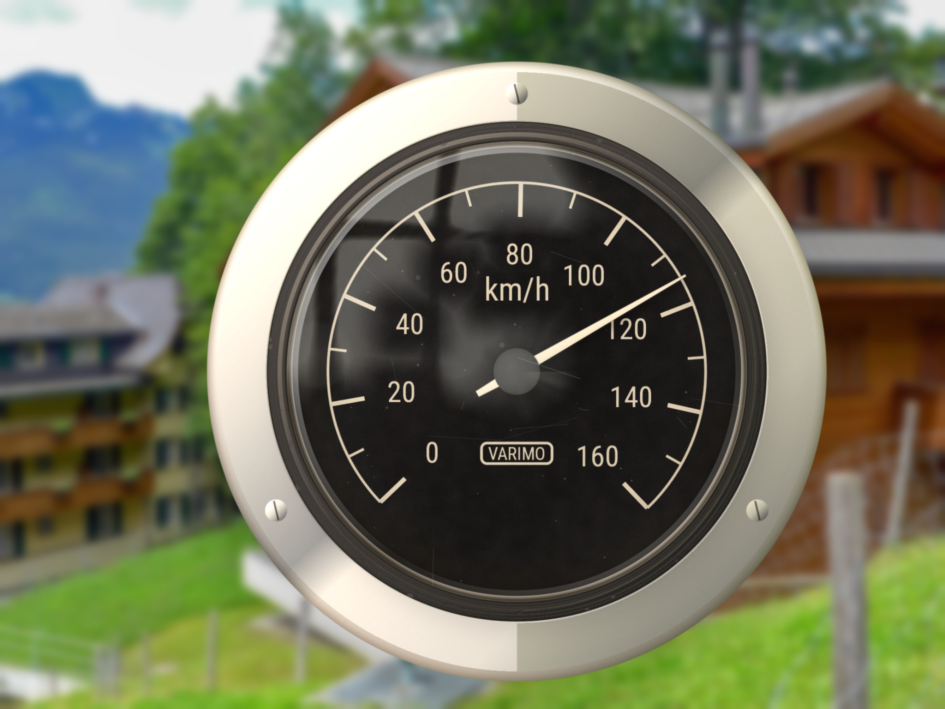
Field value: 115km/h
